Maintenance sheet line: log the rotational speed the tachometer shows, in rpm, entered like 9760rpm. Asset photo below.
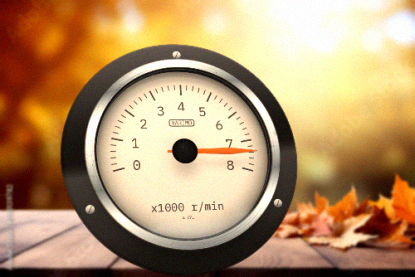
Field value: 7400rpm
